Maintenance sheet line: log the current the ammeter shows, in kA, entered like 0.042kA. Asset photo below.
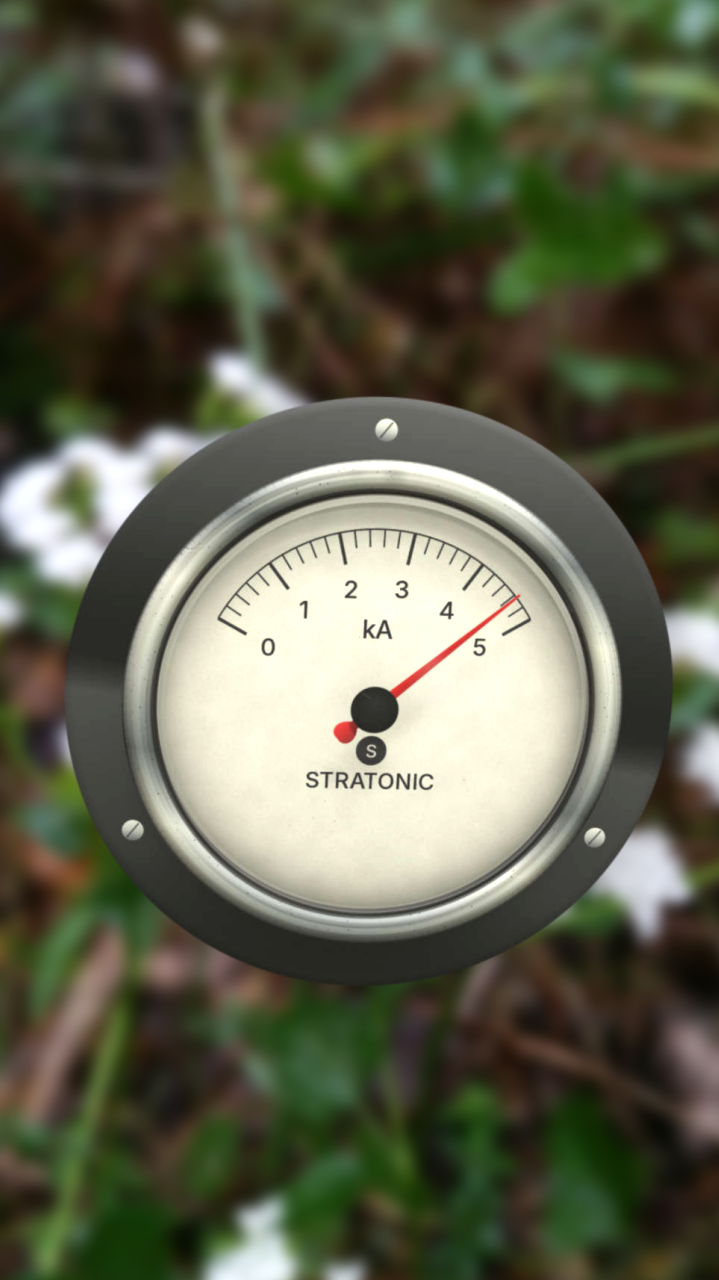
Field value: 4.6kA
